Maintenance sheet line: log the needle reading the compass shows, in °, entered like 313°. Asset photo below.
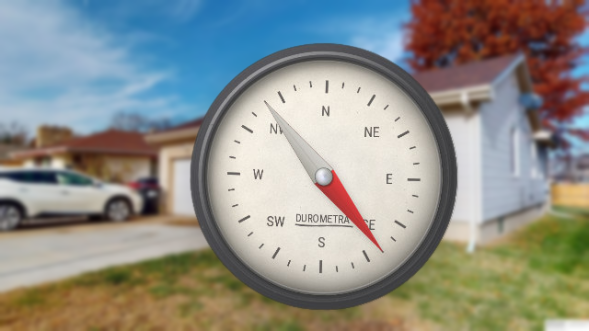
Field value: 140°
